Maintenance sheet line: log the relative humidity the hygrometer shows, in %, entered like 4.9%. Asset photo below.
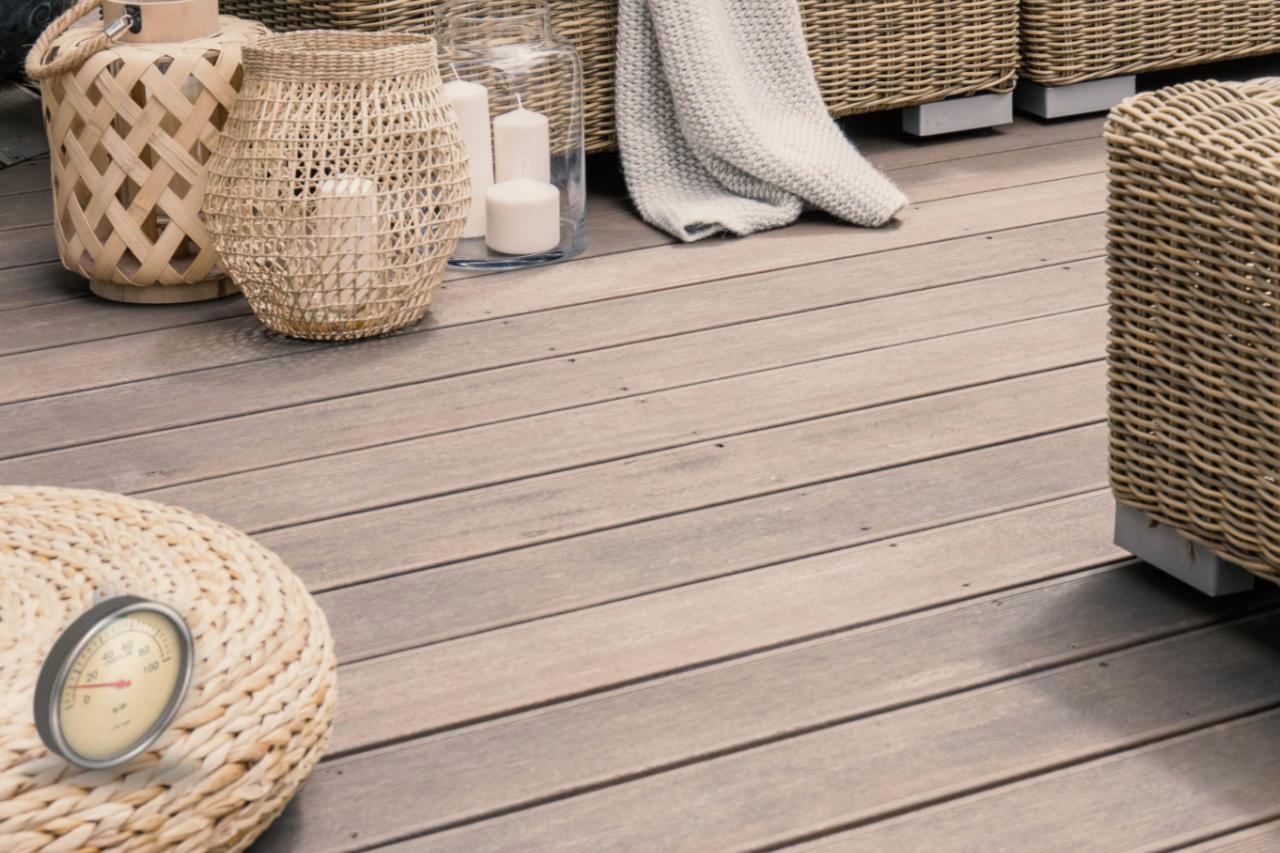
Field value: 12%
